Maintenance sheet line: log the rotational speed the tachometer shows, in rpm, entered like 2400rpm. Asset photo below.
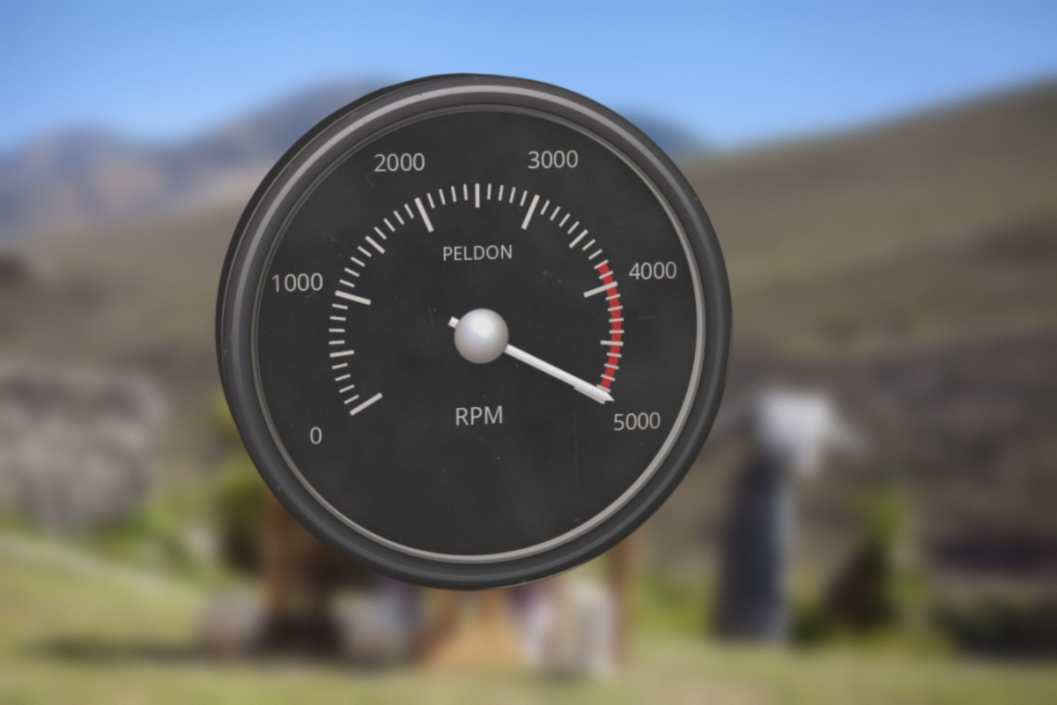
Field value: 4950rpm
